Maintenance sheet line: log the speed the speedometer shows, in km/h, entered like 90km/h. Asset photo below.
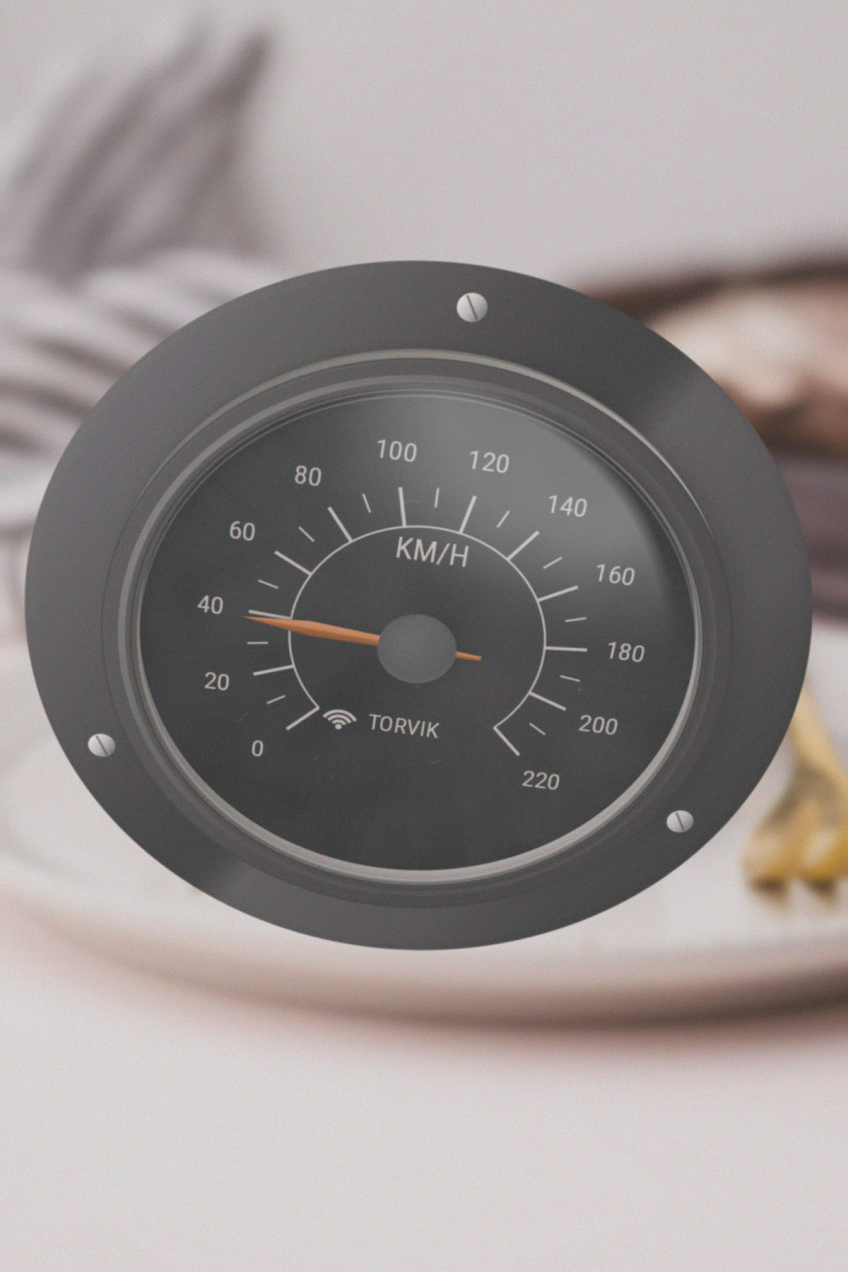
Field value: 40km/h
